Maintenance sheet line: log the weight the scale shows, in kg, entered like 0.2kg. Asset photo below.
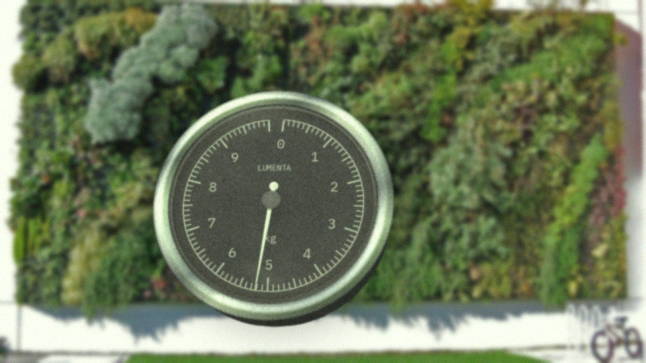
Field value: 5.2kg
